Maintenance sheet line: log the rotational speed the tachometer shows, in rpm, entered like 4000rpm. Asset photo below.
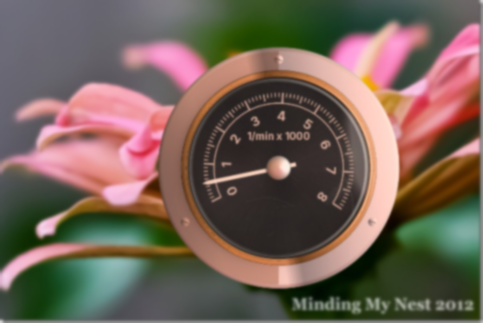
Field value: 500rpm
